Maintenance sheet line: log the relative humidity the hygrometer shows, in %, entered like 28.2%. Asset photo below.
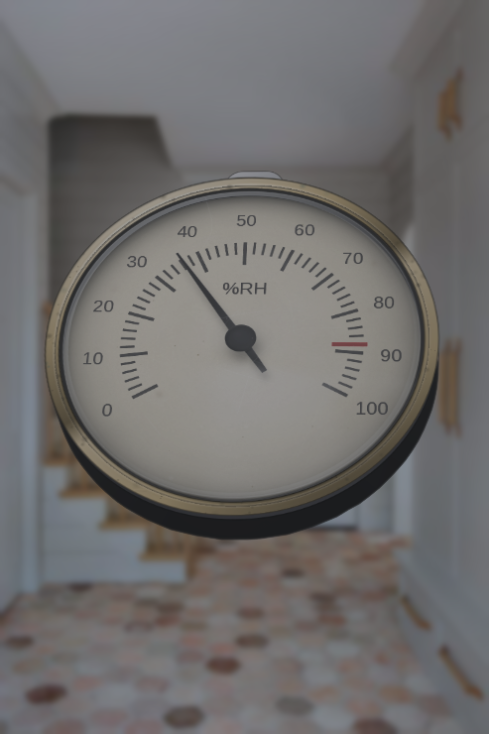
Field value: 36%
